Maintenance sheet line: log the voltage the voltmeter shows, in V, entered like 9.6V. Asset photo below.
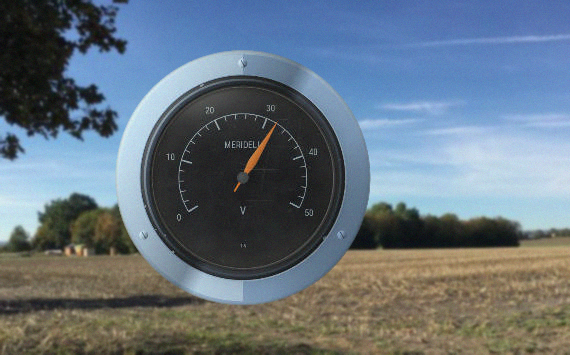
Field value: 32V
